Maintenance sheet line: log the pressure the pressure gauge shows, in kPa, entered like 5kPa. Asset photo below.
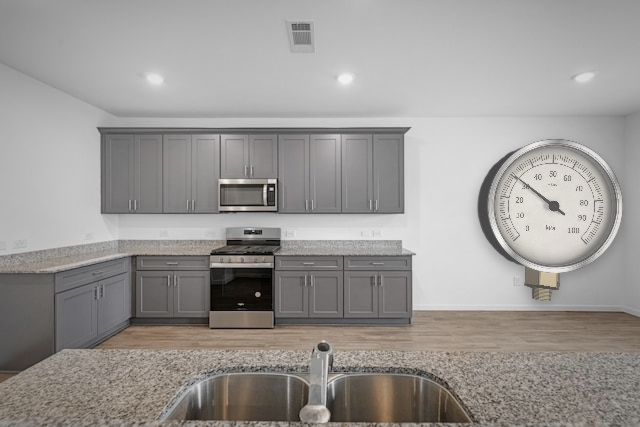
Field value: 30kPa
